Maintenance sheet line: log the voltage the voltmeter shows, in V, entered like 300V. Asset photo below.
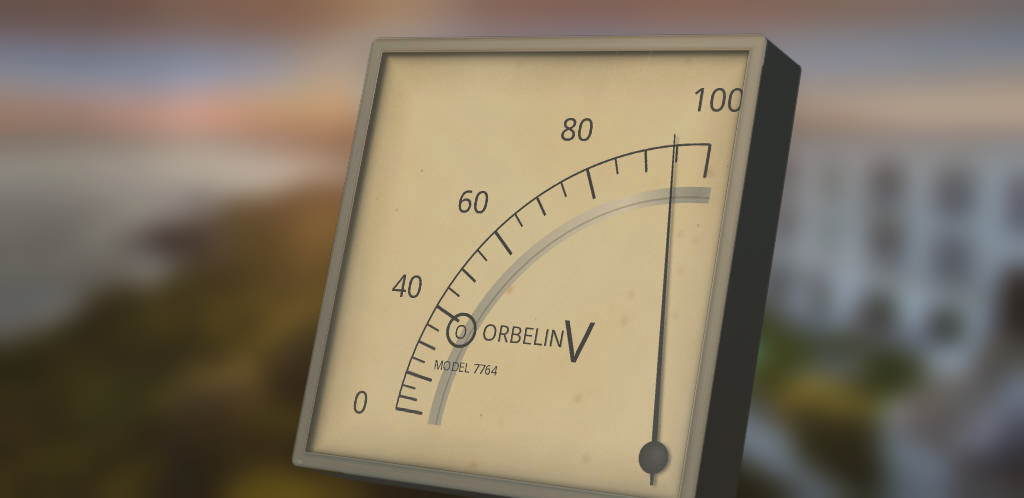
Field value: 95V
